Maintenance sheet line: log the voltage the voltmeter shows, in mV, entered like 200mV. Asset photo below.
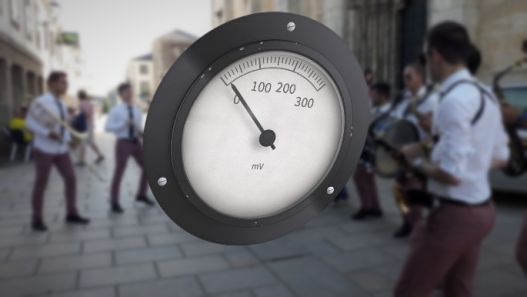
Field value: 10mV
